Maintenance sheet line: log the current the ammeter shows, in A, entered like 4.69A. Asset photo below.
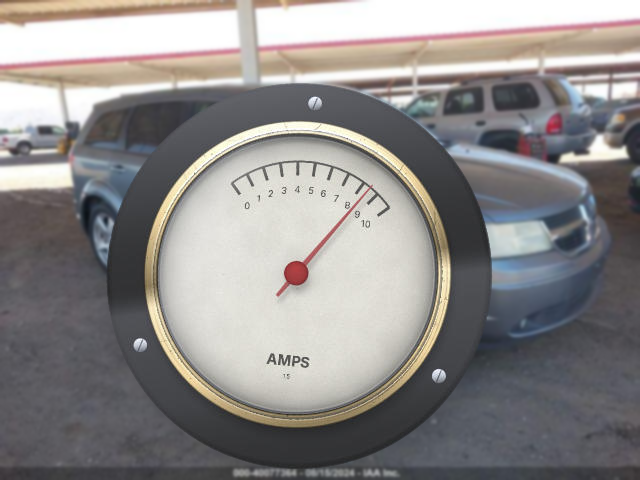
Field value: 8.5A
